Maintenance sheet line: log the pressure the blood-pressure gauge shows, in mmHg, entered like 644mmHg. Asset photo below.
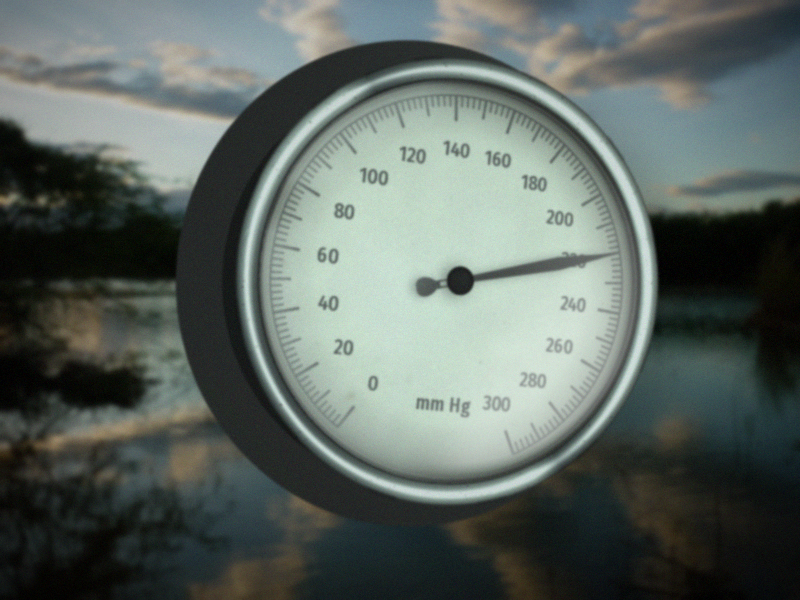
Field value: 220mmHg
